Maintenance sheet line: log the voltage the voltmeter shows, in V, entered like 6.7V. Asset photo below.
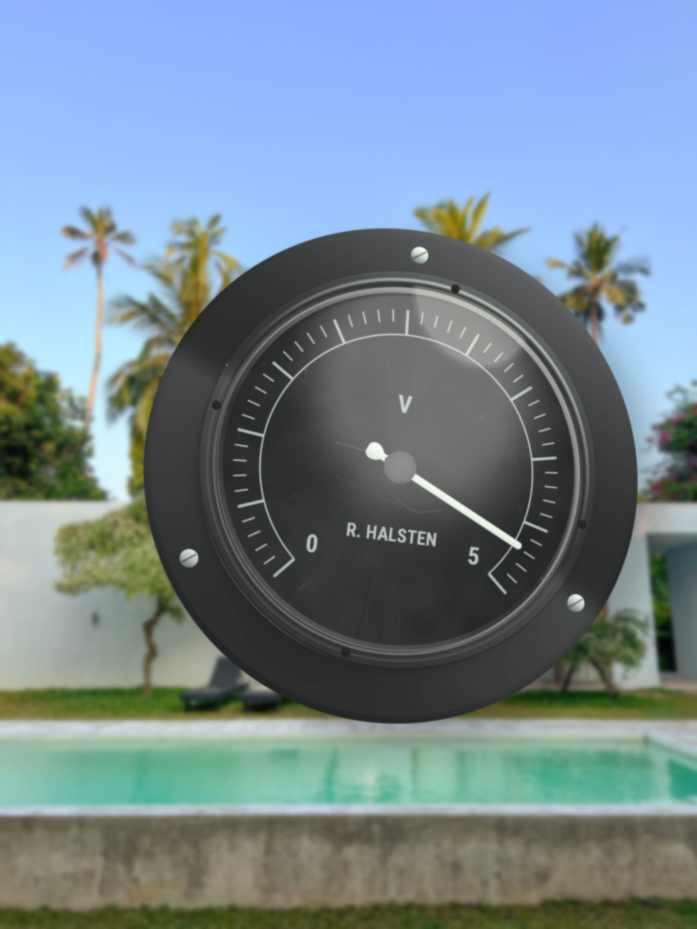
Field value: 4.7V
